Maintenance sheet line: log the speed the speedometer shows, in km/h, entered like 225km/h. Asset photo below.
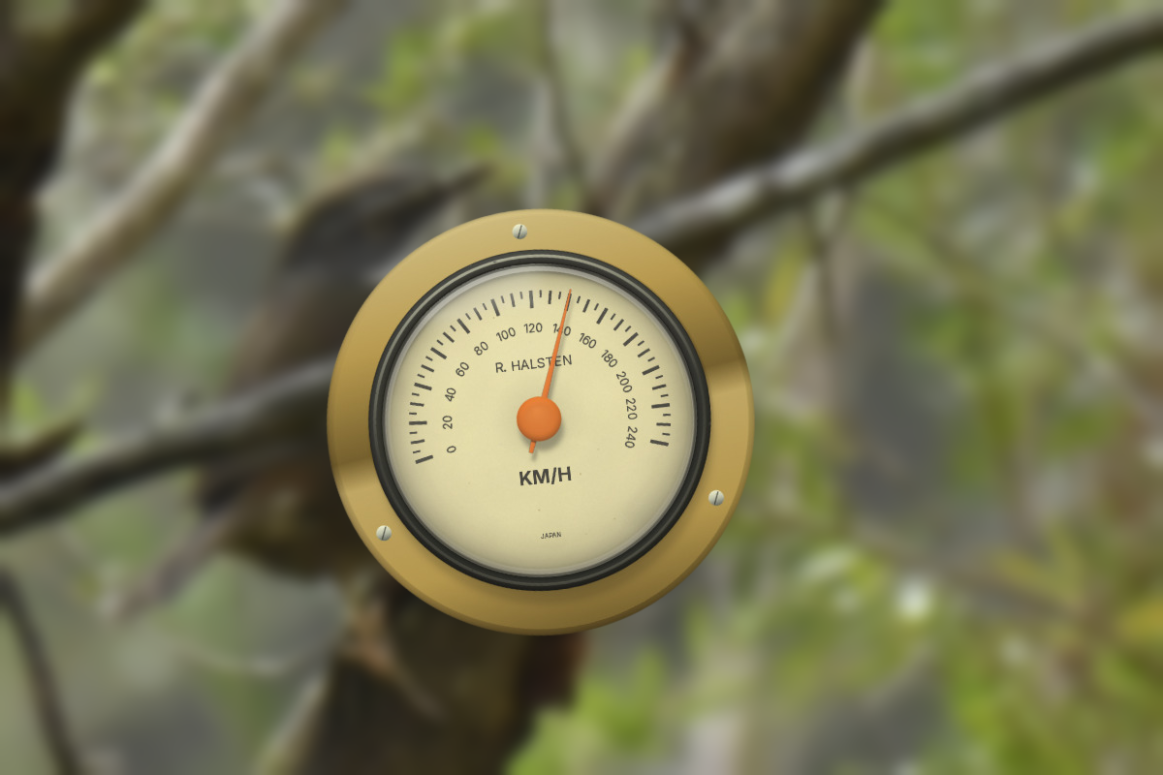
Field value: 140km/h
